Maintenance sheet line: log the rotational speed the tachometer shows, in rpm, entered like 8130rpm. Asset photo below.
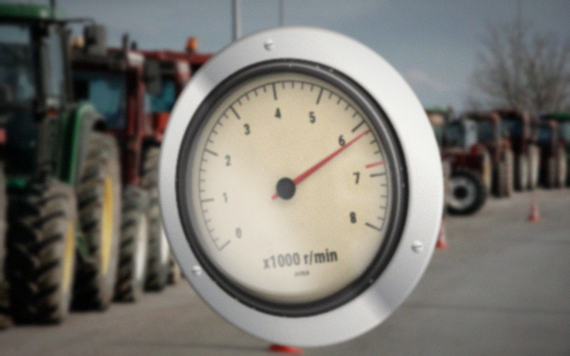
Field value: 6200rpm
